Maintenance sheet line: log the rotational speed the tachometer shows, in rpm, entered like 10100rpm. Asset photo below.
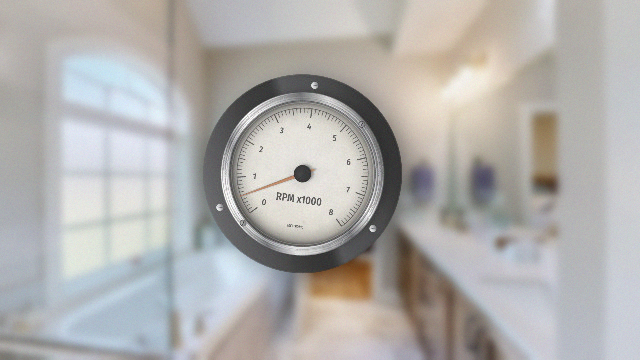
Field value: 500rpm
